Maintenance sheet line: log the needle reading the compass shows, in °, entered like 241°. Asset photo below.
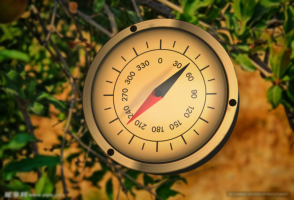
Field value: 225°
